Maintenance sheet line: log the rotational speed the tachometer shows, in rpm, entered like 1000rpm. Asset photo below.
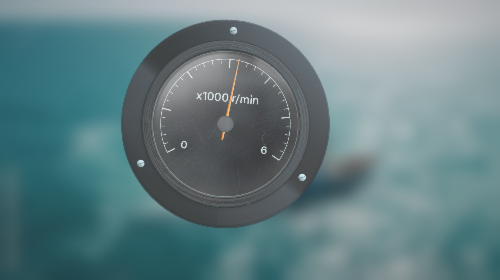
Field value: 3200rpm
